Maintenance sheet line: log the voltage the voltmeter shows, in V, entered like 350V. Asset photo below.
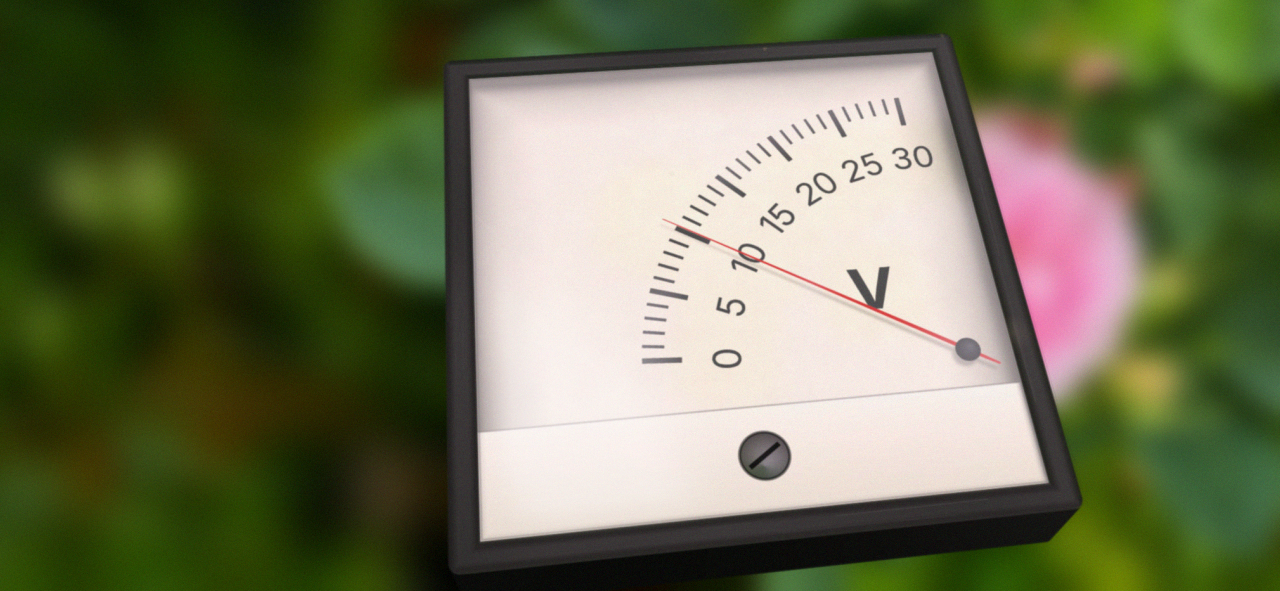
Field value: 10V
